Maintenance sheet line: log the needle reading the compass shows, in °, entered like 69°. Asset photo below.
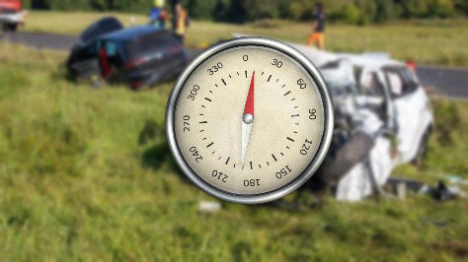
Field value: 10°
